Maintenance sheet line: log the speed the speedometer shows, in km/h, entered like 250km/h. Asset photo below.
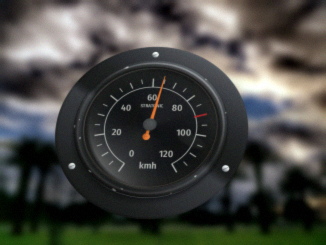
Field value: 65km/h
